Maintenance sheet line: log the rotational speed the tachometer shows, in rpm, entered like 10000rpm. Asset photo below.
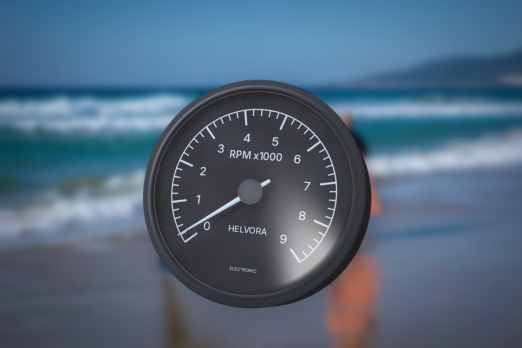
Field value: 200rpm
